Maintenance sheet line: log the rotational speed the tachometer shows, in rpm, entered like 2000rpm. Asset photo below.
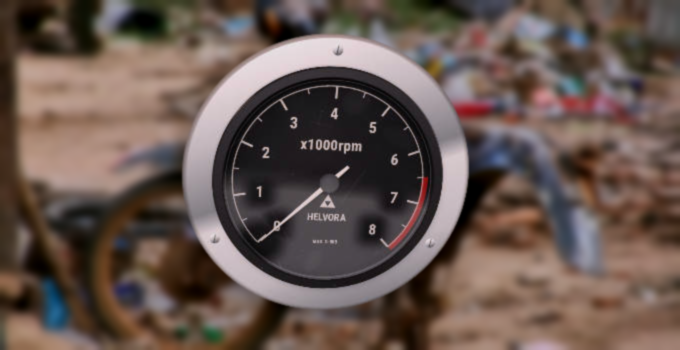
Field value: 0rpm
